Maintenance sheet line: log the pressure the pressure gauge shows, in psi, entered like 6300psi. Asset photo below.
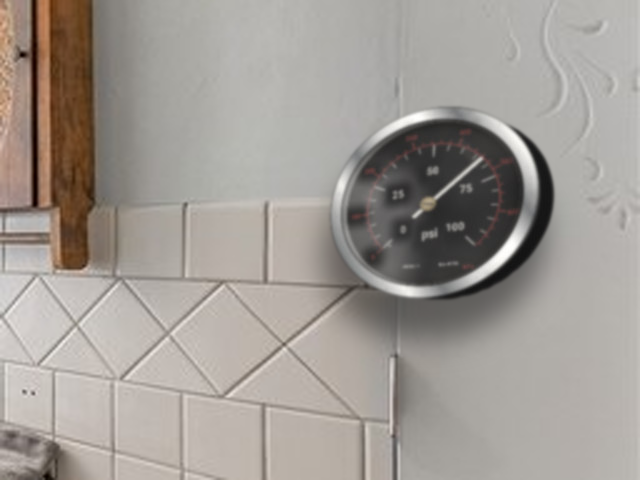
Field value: 67.5psi
